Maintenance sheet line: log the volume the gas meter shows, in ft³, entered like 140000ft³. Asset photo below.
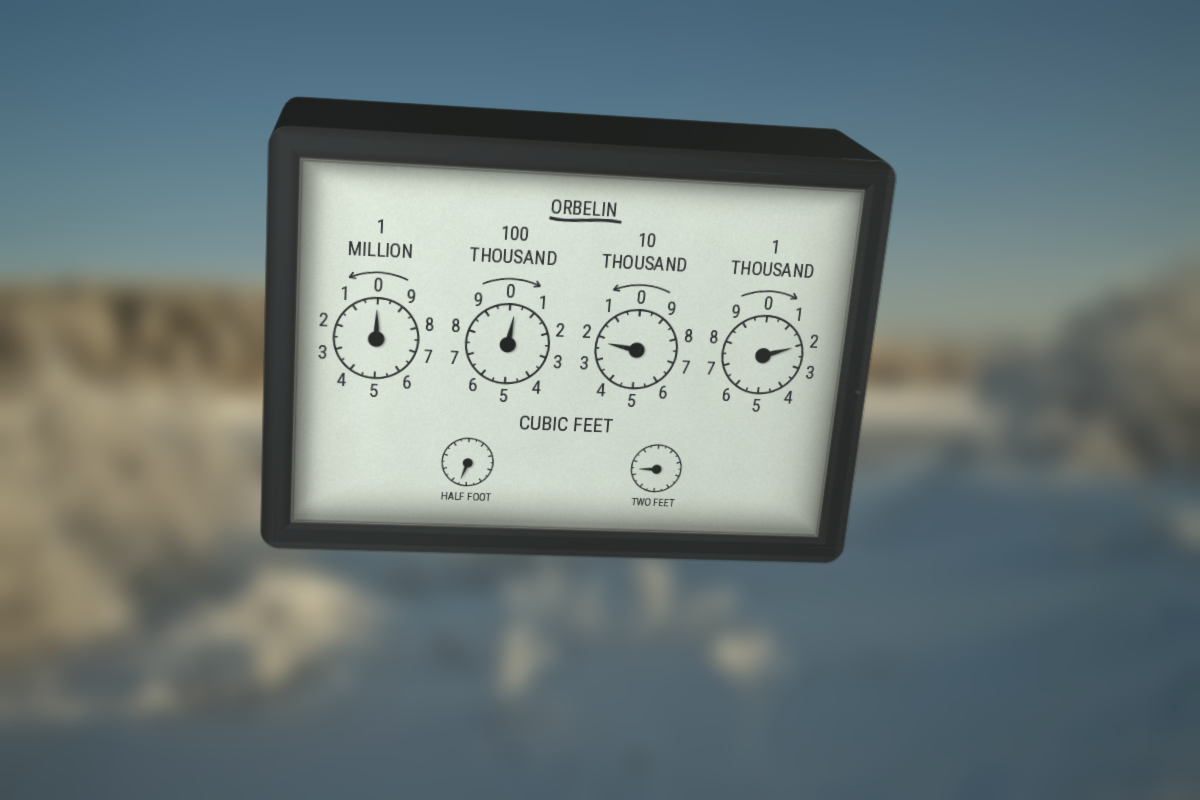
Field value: 2200ft³
